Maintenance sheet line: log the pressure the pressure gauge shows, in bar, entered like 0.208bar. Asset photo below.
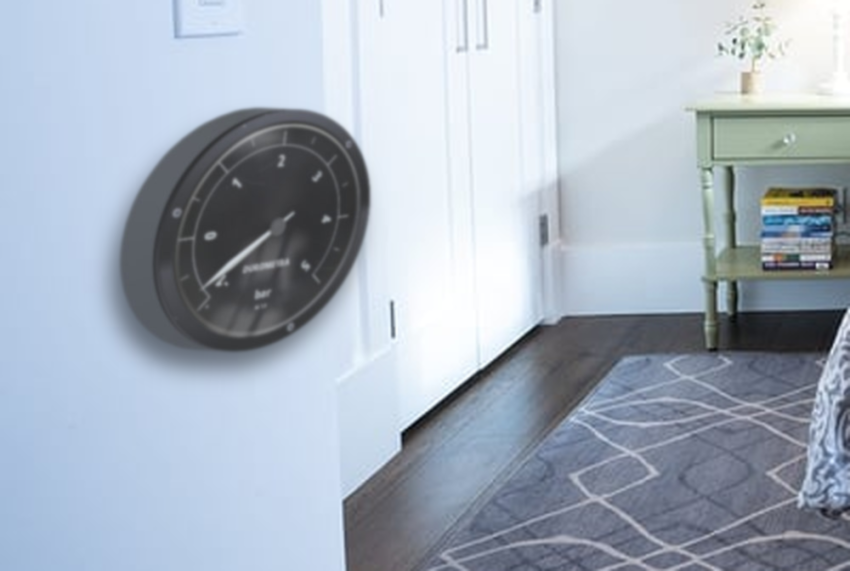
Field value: -0.75bar
